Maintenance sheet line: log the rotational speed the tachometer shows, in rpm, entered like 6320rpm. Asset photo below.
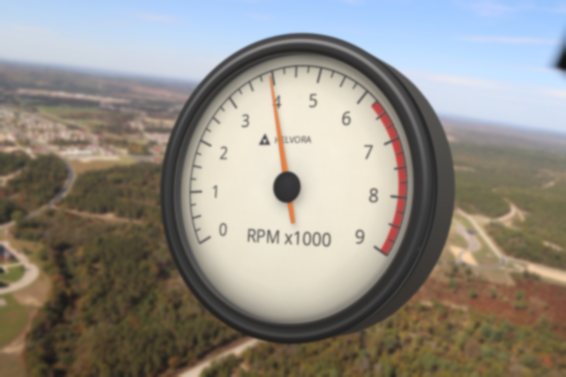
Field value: 4000rpm
